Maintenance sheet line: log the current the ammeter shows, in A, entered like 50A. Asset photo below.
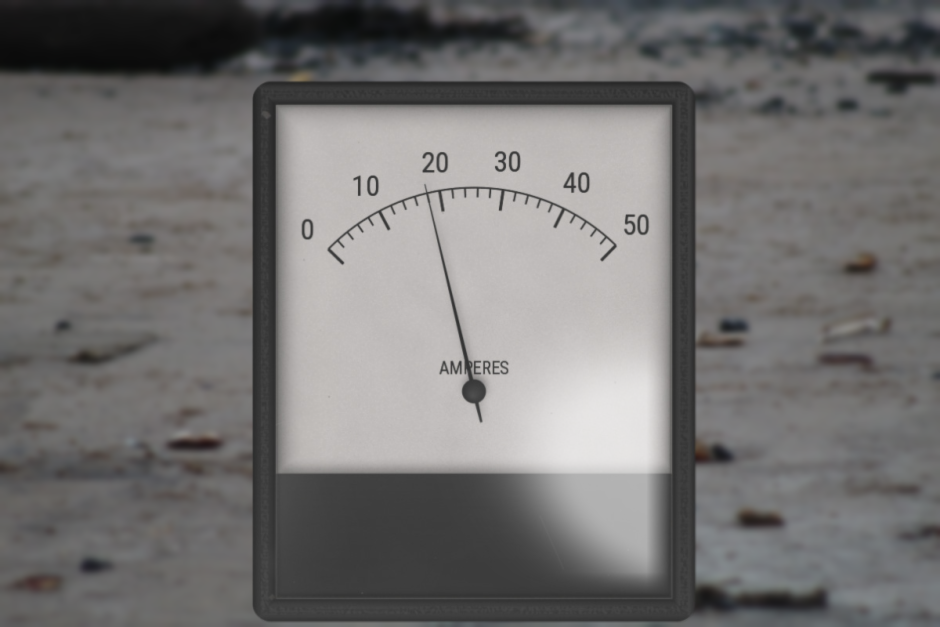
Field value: 18A
